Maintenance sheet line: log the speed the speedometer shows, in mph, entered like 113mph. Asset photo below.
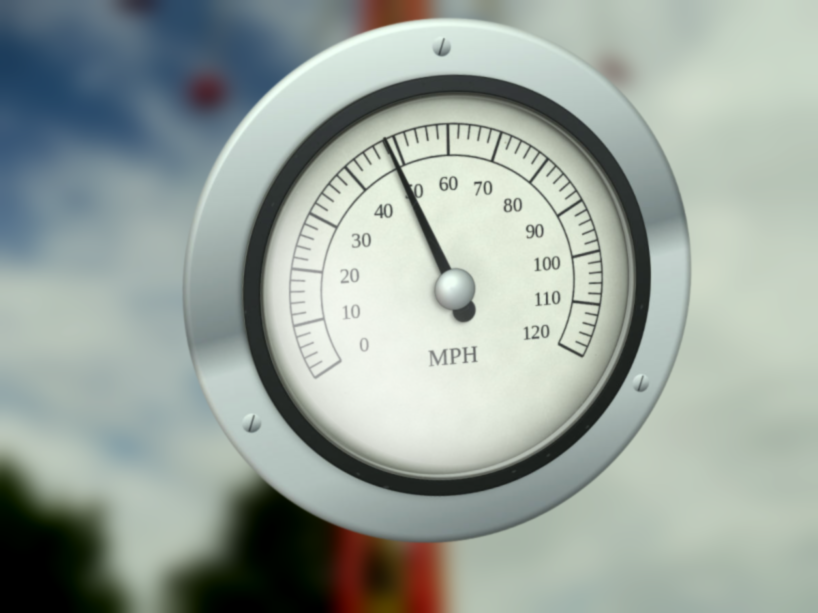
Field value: 48mph
